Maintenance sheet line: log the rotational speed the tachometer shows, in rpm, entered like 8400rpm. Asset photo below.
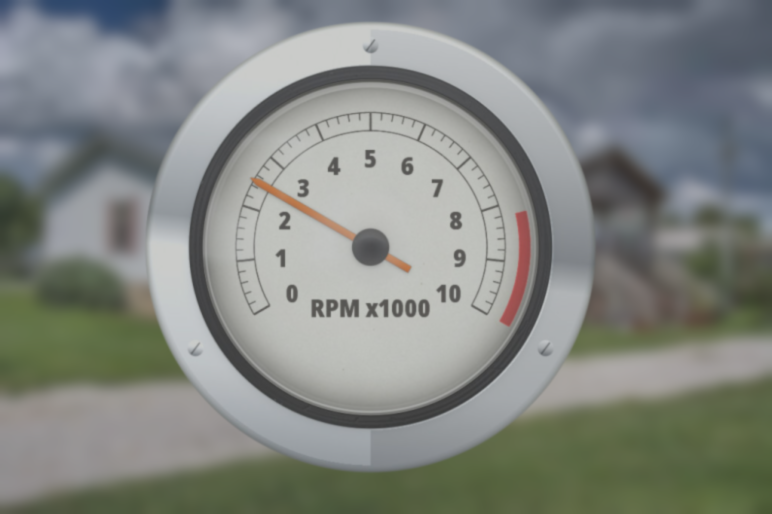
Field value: 2500rpm
